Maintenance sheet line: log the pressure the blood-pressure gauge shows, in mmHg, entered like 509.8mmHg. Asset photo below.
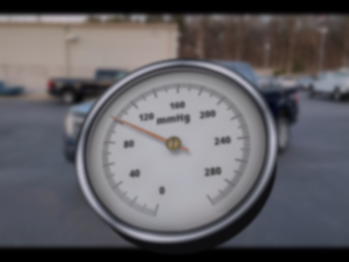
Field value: 100mmHg
